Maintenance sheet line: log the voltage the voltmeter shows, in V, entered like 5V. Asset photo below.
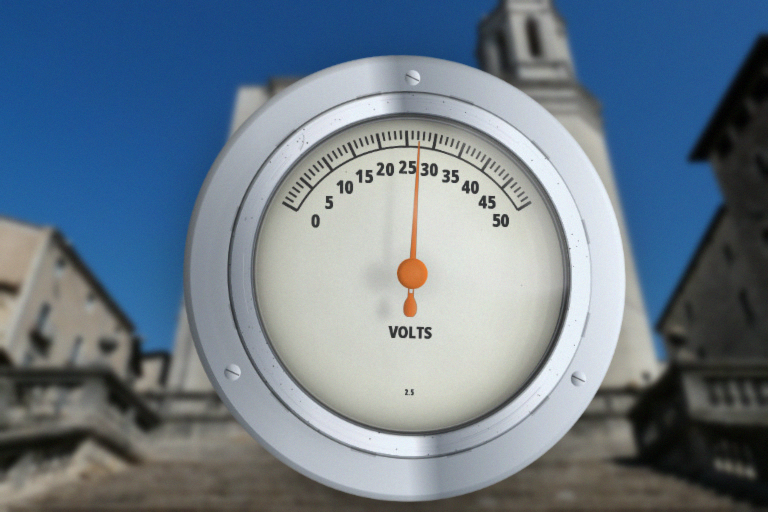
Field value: 27V
